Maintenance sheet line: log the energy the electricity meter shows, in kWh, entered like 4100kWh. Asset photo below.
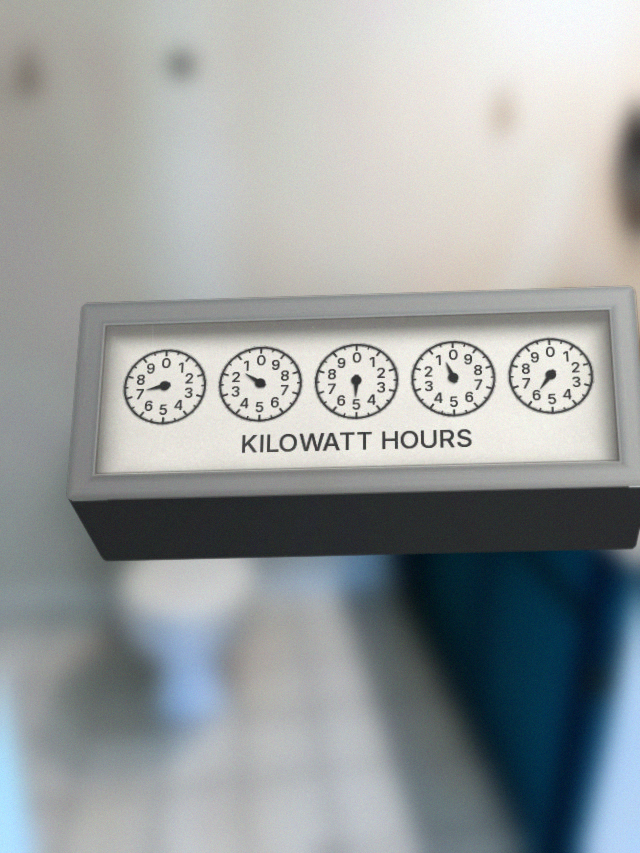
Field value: 71506kWh
